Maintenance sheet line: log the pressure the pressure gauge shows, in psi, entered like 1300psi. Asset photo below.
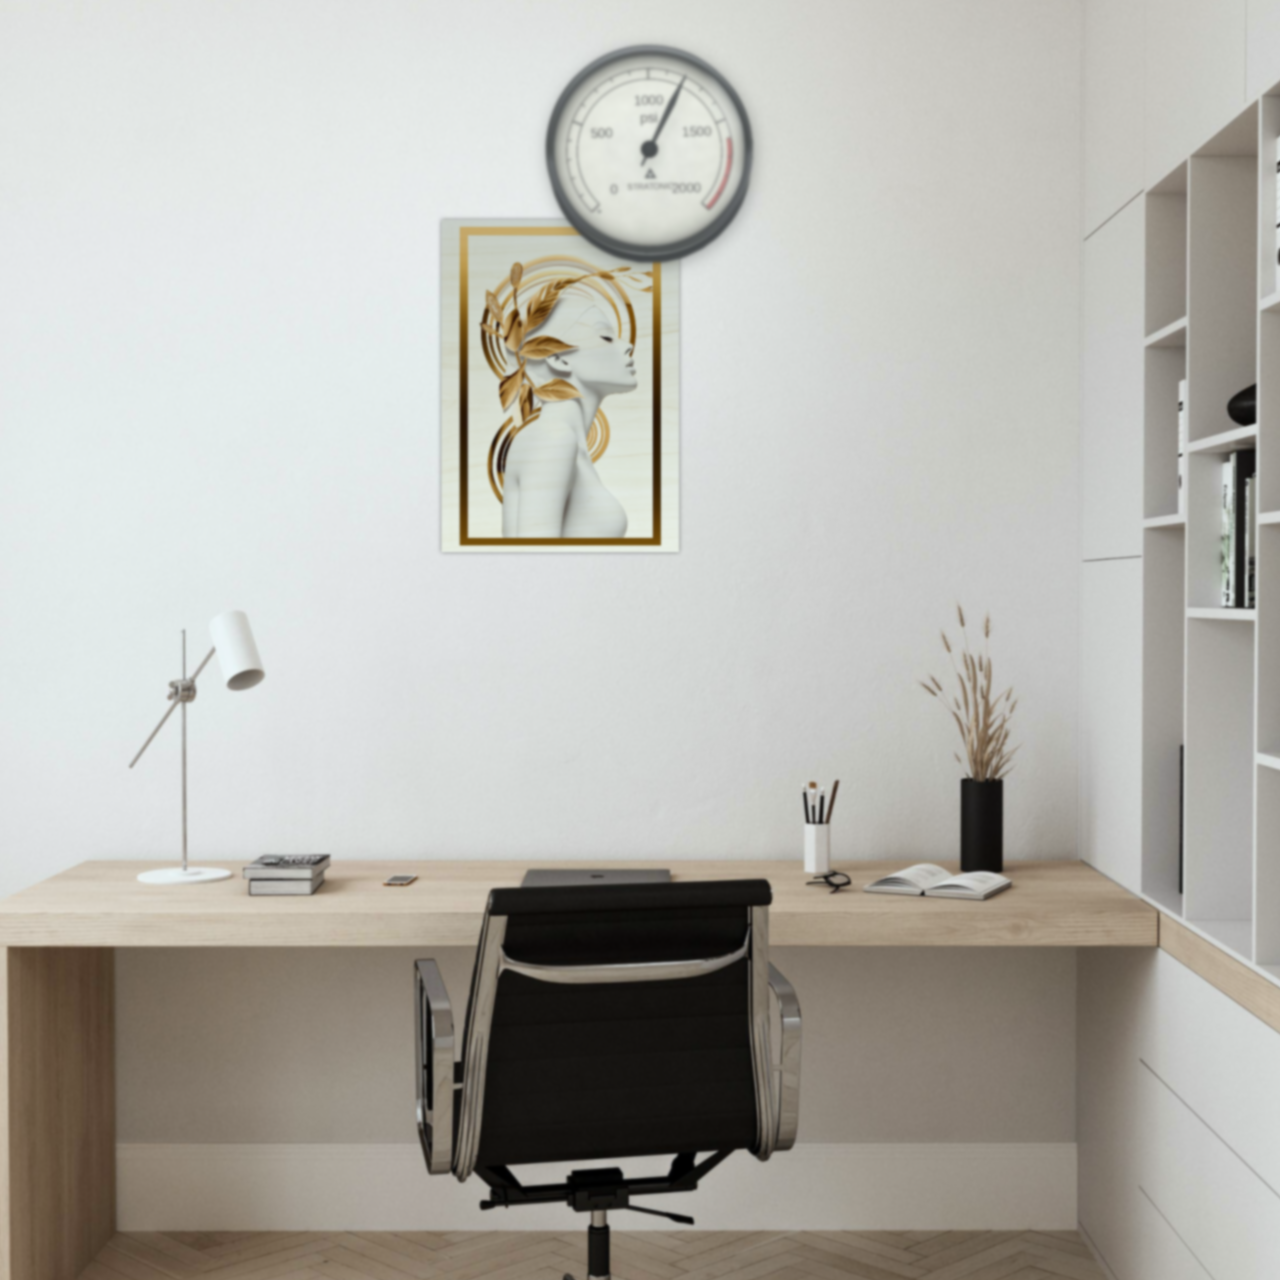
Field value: 1200psi
